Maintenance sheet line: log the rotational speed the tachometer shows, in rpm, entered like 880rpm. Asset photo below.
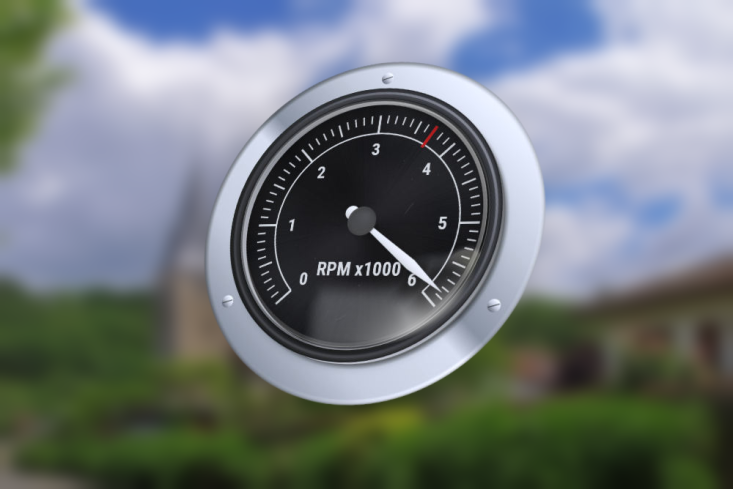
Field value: 5850rpm
